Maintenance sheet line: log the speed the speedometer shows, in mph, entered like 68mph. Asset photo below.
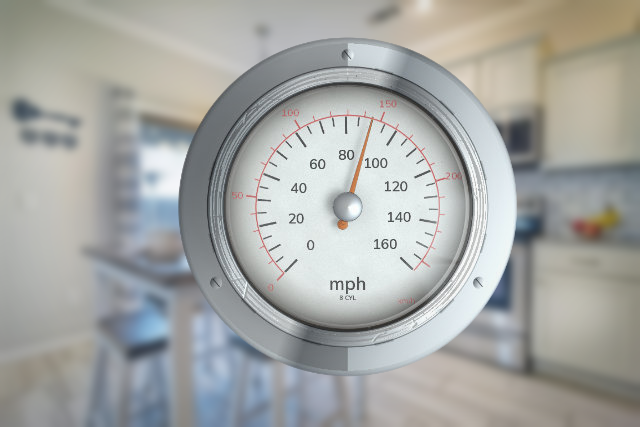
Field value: 90mph
